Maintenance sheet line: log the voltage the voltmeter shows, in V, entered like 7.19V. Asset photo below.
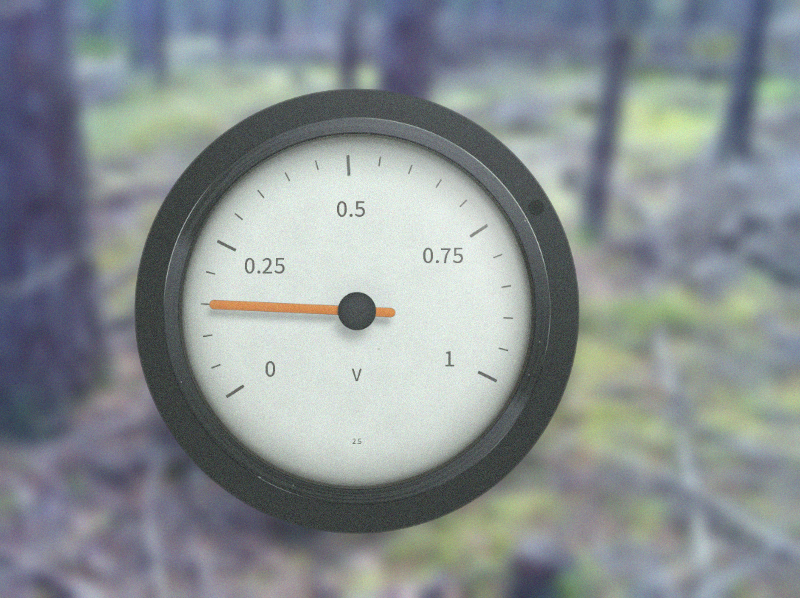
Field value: 0.15V
